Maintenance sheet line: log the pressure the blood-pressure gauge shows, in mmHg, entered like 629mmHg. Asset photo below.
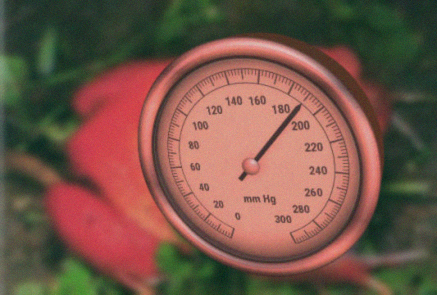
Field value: 190mmHg
